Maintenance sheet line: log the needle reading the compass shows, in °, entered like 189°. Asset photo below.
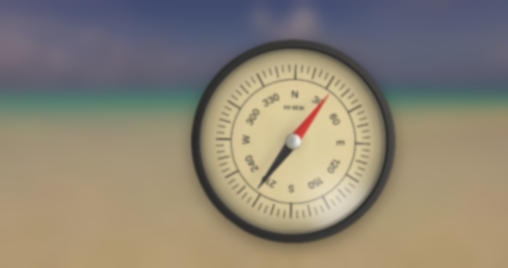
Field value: 35°
